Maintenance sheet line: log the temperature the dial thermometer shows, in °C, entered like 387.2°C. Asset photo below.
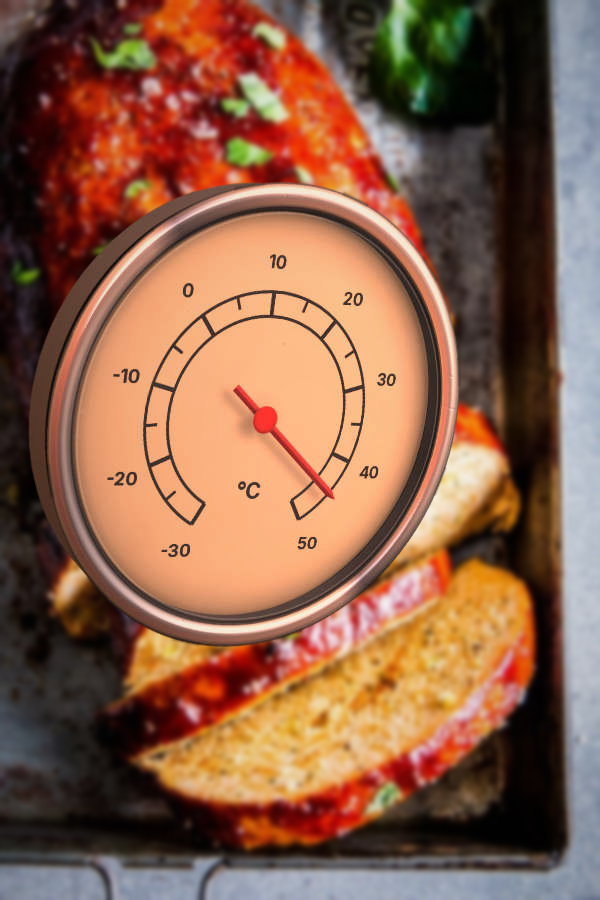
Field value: 45°C
